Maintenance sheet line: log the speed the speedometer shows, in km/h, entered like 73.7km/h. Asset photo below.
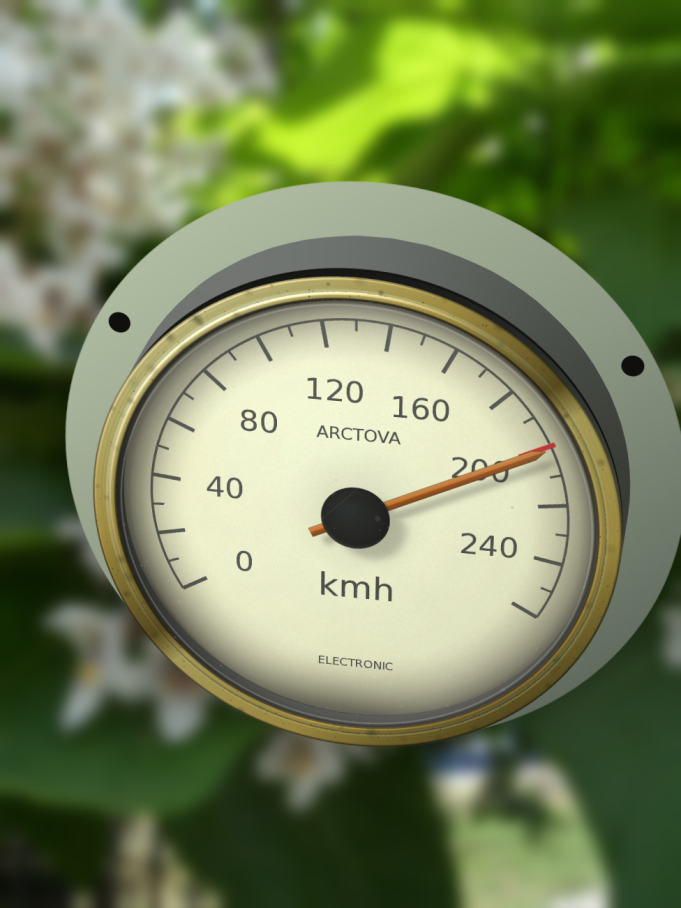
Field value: 200km/h
